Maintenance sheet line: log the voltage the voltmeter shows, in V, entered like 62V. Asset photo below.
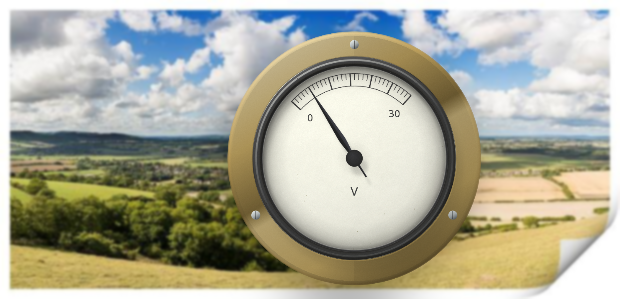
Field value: 5V
